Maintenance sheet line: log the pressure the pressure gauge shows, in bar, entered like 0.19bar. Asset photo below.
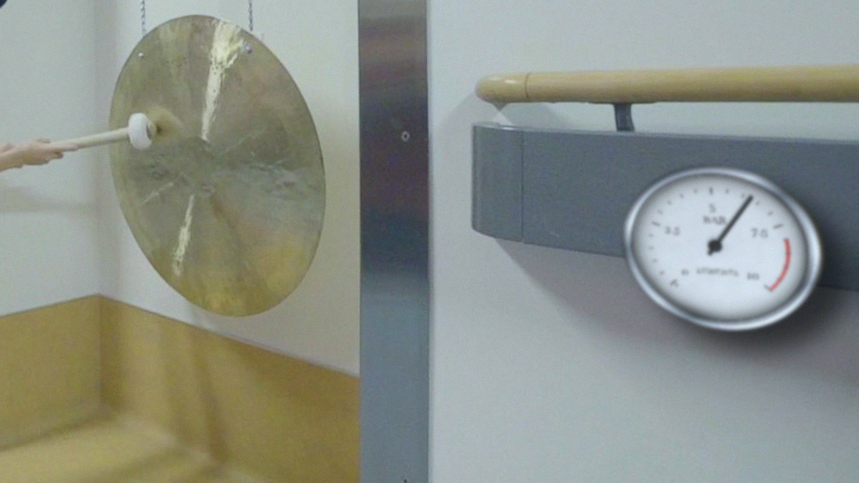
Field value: 6.25bar
